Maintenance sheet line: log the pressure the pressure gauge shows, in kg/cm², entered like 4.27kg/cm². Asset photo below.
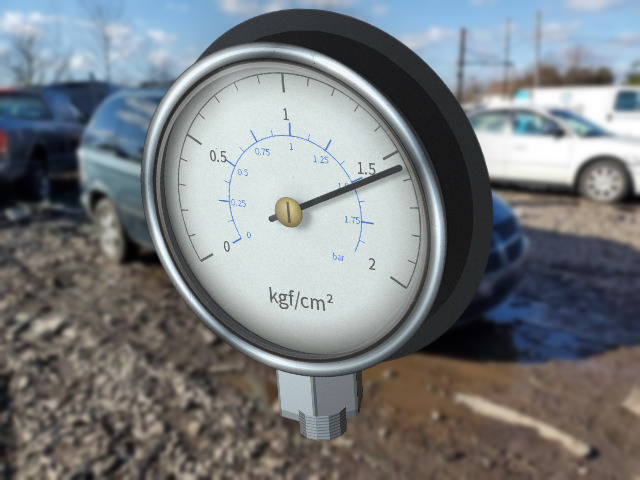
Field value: 1.55kg/cm²
